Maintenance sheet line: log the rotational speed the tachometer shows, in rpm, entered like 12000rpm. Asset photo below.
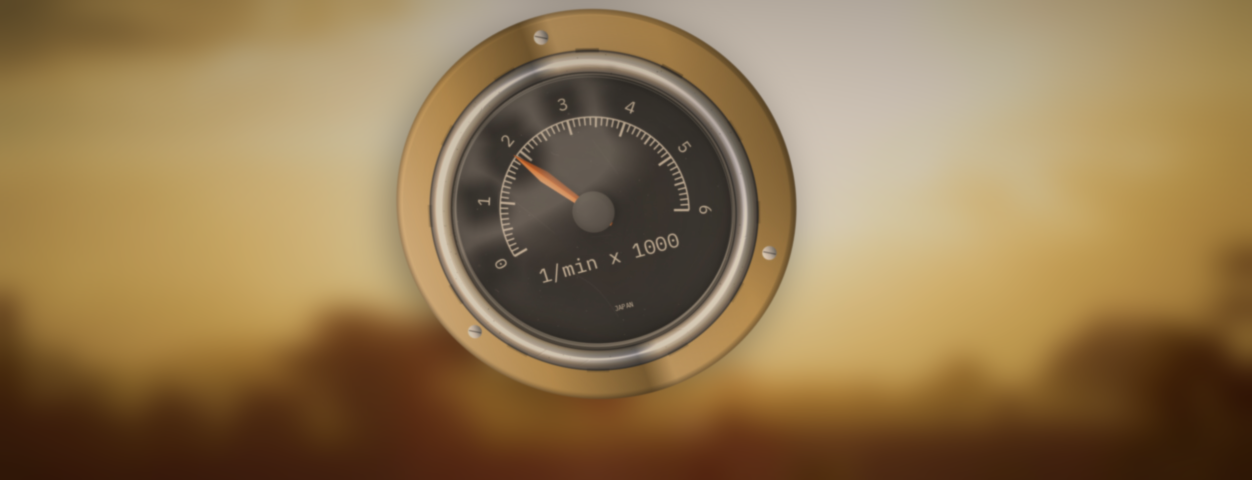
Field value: 1900rpm
